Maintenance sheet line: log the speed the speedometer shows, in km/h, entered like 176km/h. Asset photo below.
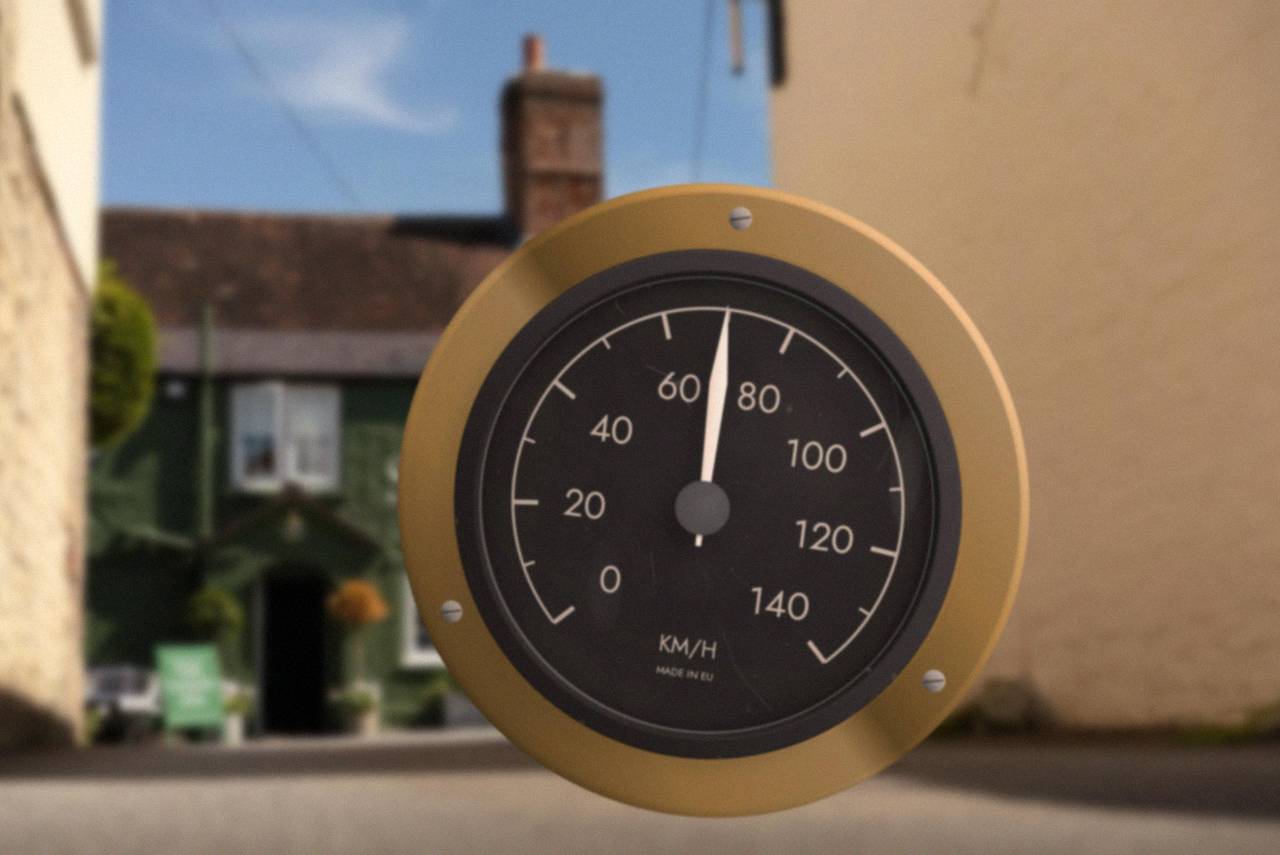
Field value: 70km/h
